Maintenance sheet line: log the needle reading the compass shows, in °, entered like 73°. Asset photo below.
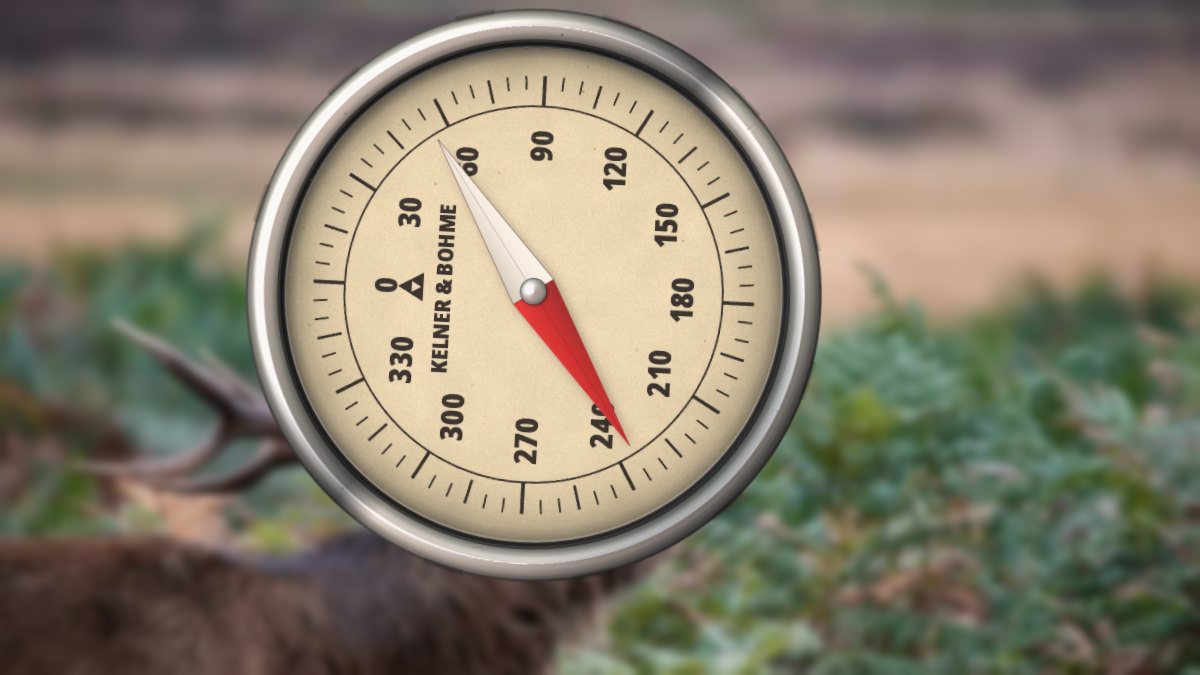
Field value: 235°
